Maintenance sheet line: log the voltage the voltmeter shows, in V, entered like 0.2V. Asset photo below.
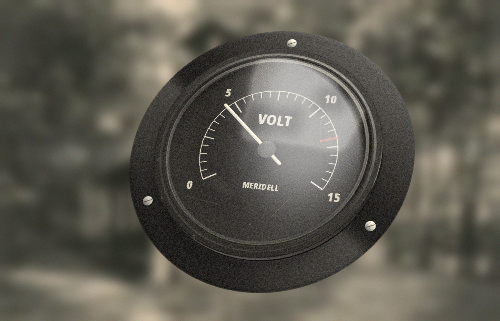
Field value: 4.5V
